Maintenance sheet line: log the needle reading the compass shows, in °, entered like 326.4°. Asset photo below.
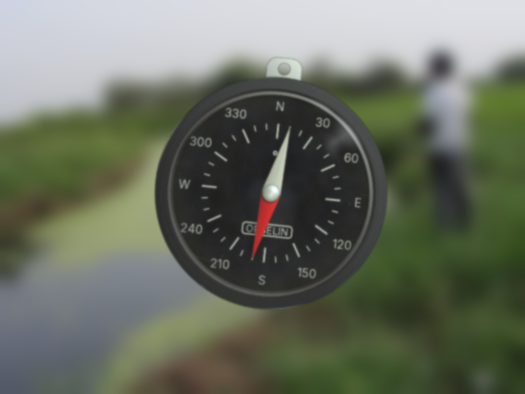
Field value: 190°
